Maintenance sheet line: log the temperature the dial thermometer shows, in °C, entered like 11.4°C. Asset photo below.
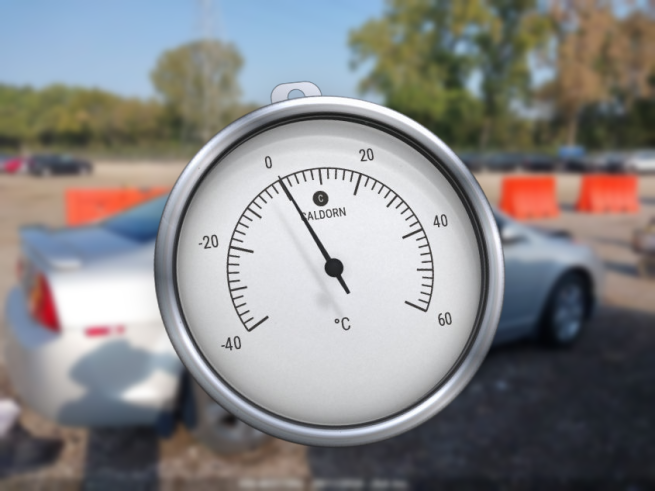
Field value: 0°C
